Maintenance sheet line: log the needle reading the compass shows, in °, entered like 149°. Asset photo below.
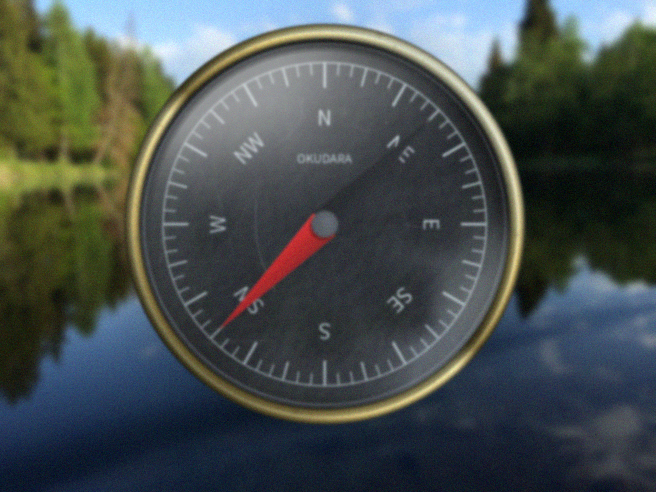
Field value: 225°
